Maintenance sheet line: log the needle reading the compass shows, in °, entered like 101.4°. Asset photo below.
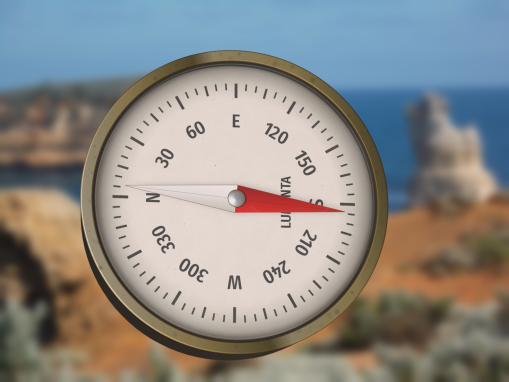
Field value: 185°
